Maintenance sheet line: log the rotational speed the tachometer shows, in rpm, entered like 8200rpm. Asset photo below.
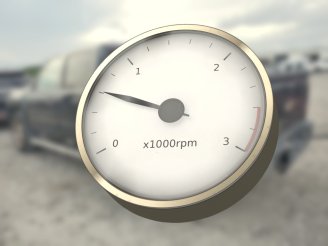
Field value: 600rpm
